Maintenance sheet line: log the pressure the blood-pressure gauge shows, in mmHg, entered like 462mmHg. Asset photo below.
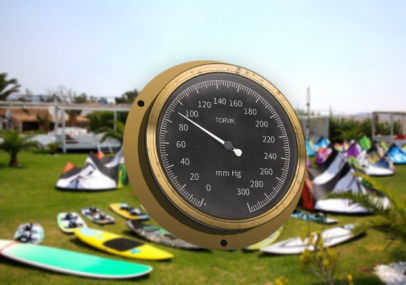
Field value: 90mmHg
